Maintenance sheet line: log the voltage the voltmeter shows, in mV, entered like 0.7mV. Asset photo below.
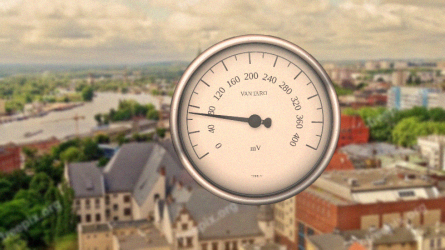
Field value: 70mV
